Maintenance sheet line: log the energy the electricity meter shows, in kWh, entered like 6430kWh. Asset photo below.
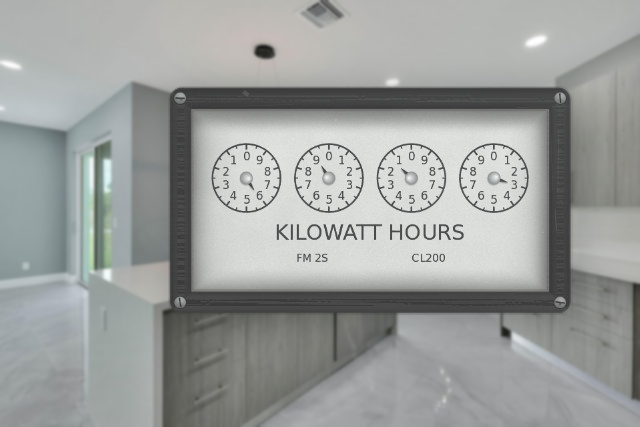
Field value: 5913kWh
